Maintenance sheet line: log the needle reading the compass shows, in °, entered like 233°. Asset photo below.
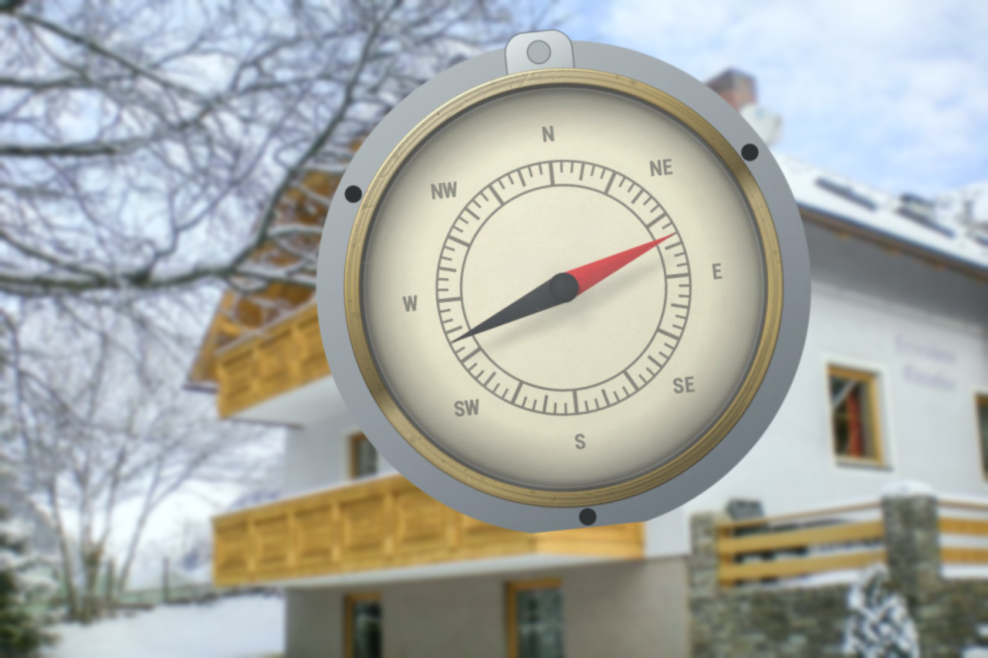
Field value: 70°
